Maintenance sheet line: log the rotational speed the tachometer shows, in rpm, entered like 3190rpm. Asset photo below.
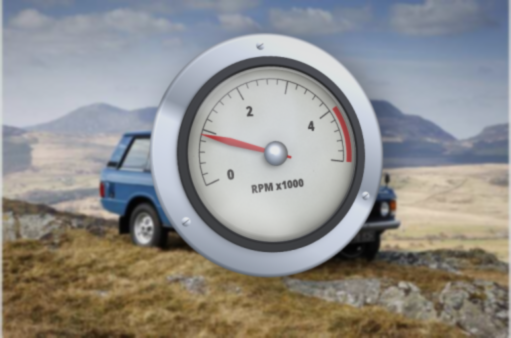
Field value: 900rpm
